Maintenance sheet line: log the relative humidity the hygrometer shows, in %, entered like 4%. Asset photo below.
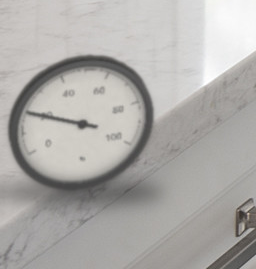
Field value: 20%
